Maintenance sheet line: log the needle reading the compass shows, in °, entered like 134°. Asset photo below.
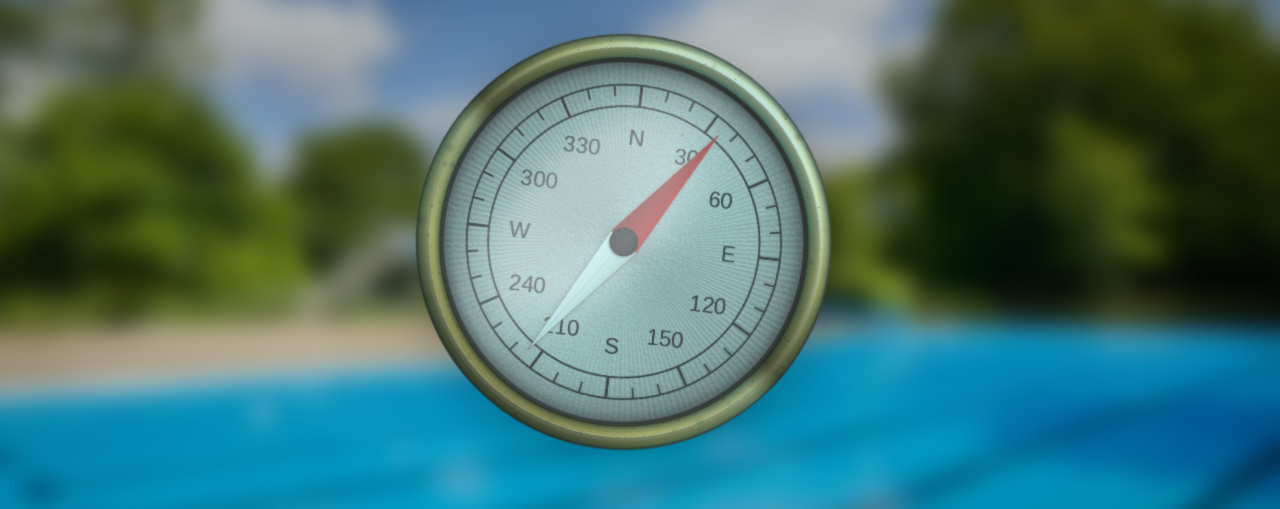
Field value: 35°
